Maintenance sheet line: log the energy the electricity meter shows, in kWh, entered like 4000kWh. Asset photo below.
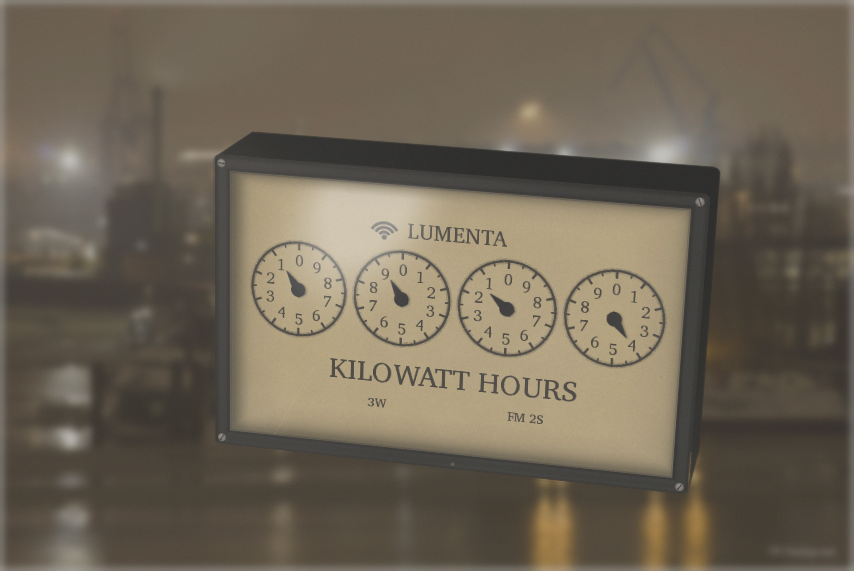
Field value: 914kWh
